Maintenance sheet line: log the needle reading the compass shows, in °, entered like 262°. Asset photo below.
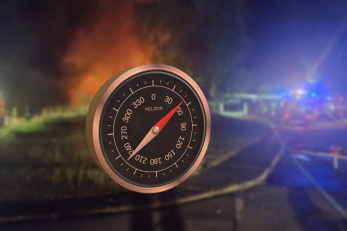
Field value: 50°
